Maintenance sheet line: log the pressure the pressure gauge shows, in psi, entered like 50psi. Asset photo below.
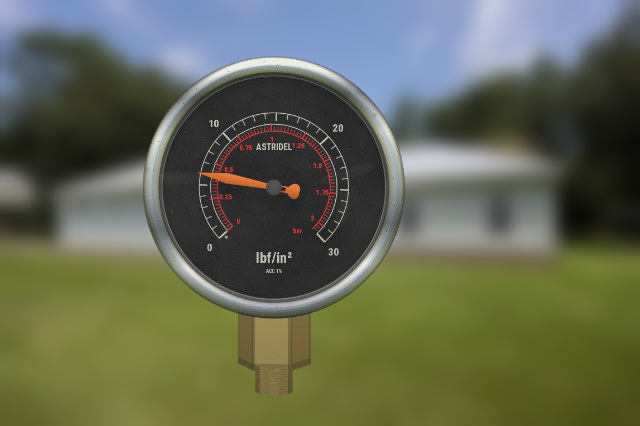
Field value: 6psi
